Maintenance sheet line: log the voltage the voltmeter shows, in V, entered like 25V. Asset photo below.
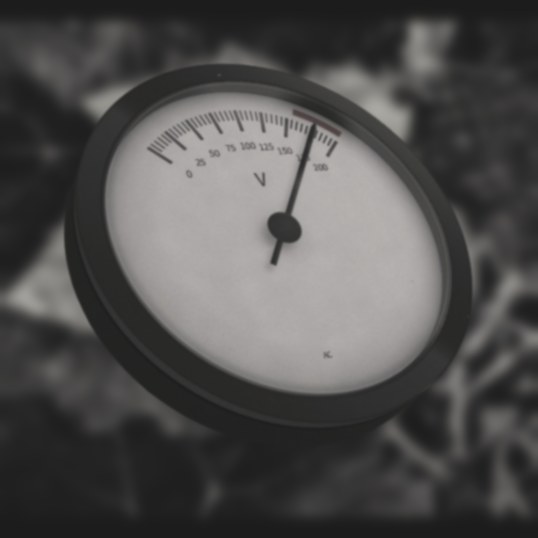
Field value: 175V
